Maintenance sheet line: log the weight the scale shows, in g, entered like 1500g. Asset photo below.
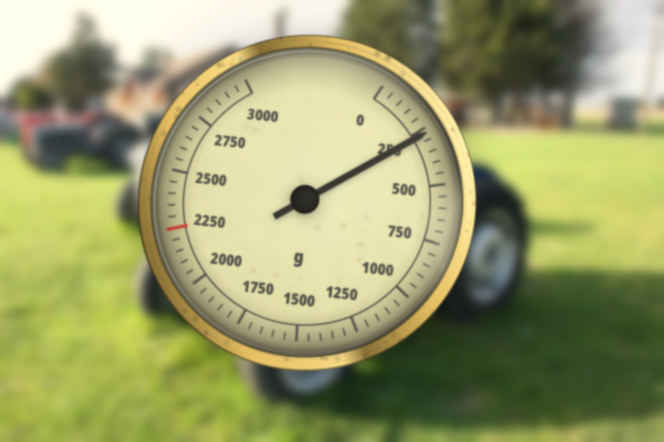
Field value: 275g
